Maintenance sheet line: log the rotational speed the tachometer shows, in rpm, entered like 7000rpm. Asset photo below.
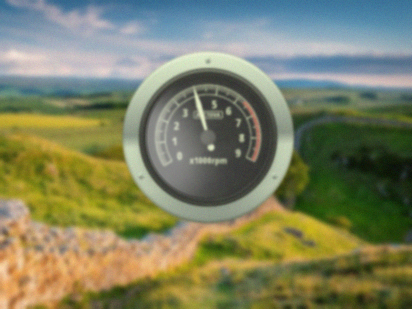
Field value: 4000rpm
